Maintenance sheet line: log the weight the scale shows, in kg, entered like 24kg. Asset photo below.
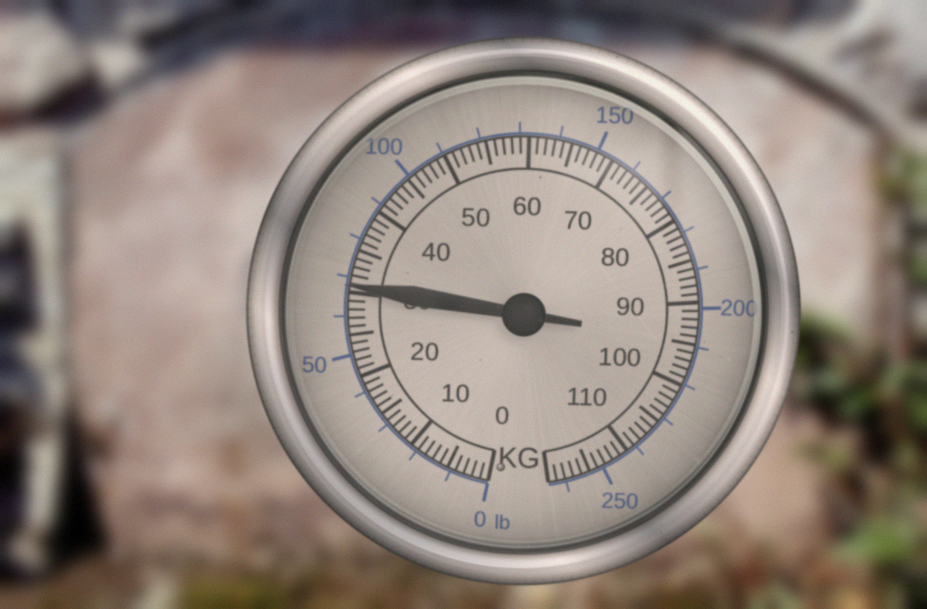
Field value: 31kg
